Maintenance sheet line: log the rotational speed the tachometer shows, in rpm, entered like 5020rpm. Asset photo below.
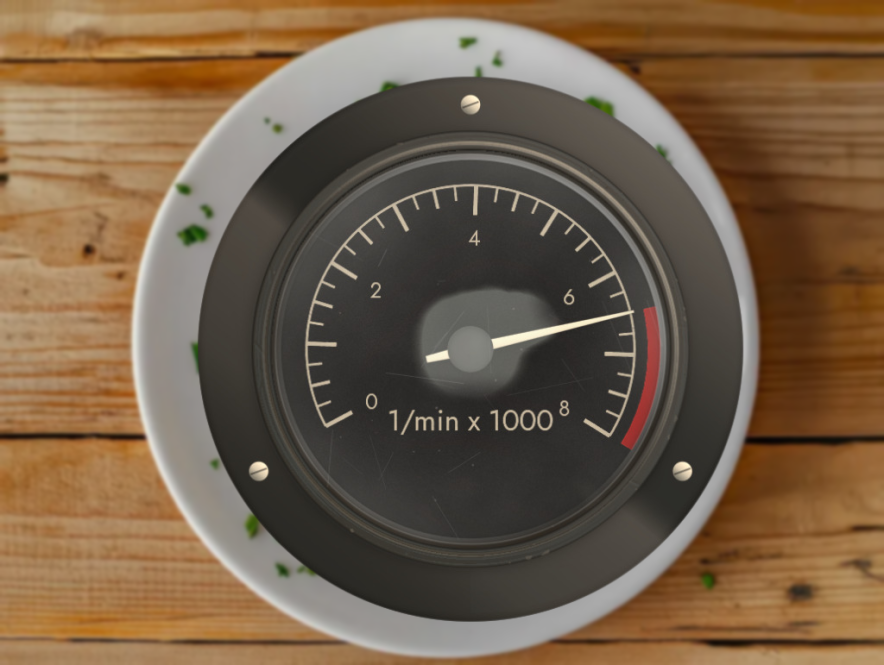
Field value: 6500rpm
